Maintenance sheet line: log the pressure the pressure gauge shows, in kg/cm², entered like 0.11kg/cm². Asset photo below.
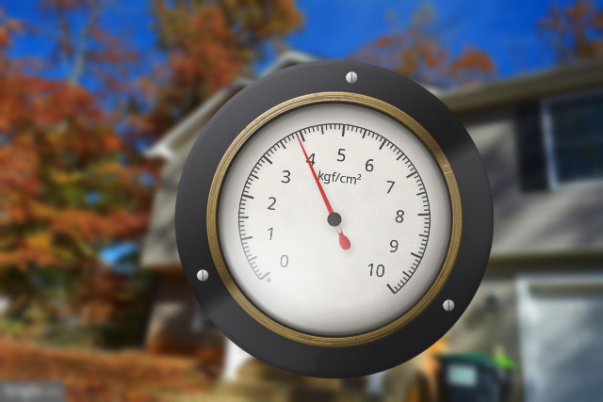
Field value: 3.9kg/cm²
